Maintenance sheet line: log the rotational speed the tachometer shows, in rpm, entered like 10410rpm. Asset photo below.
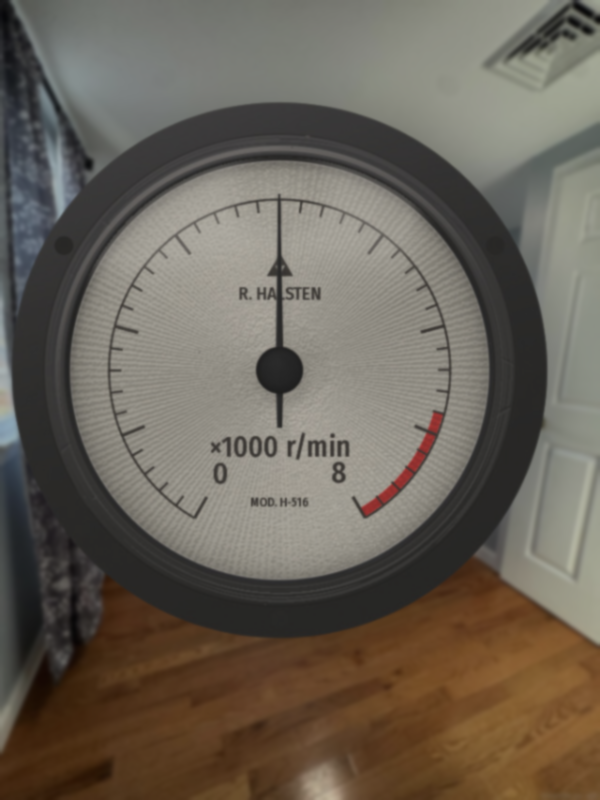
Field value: 4000rpm
